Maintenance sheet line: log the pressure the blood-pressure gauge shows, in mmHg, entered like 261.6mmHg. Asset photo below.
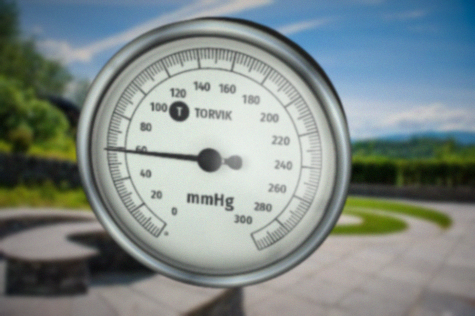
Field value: 60mmHg
